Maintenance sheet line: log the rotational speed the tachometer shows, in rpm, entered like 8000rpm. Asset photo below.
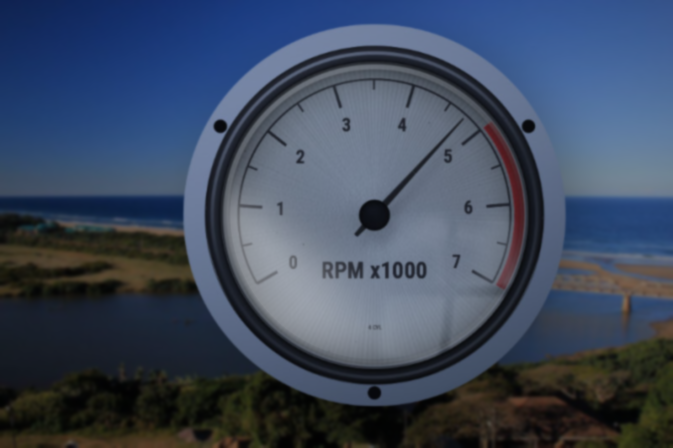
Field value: 4750rpm
